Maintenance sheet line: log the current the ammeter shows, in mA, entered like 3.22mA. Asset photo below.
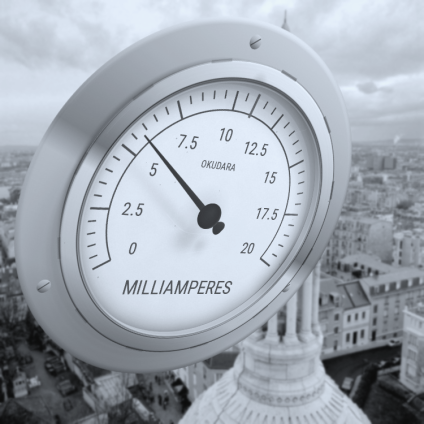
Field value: 5.75mA
